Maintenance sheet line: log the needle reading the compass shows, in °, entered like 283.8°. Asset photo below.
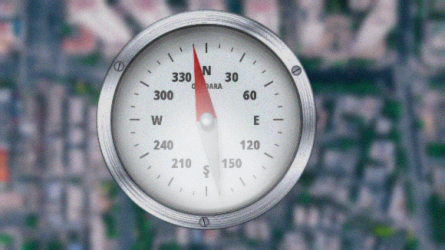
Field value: 350°
